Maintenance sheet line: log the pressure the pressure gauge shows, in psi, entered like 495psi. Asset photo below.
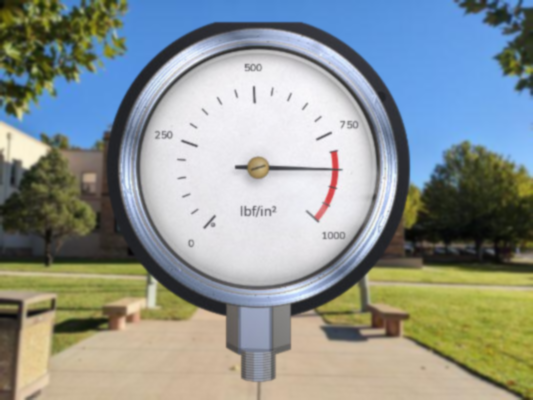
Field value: 850psi
